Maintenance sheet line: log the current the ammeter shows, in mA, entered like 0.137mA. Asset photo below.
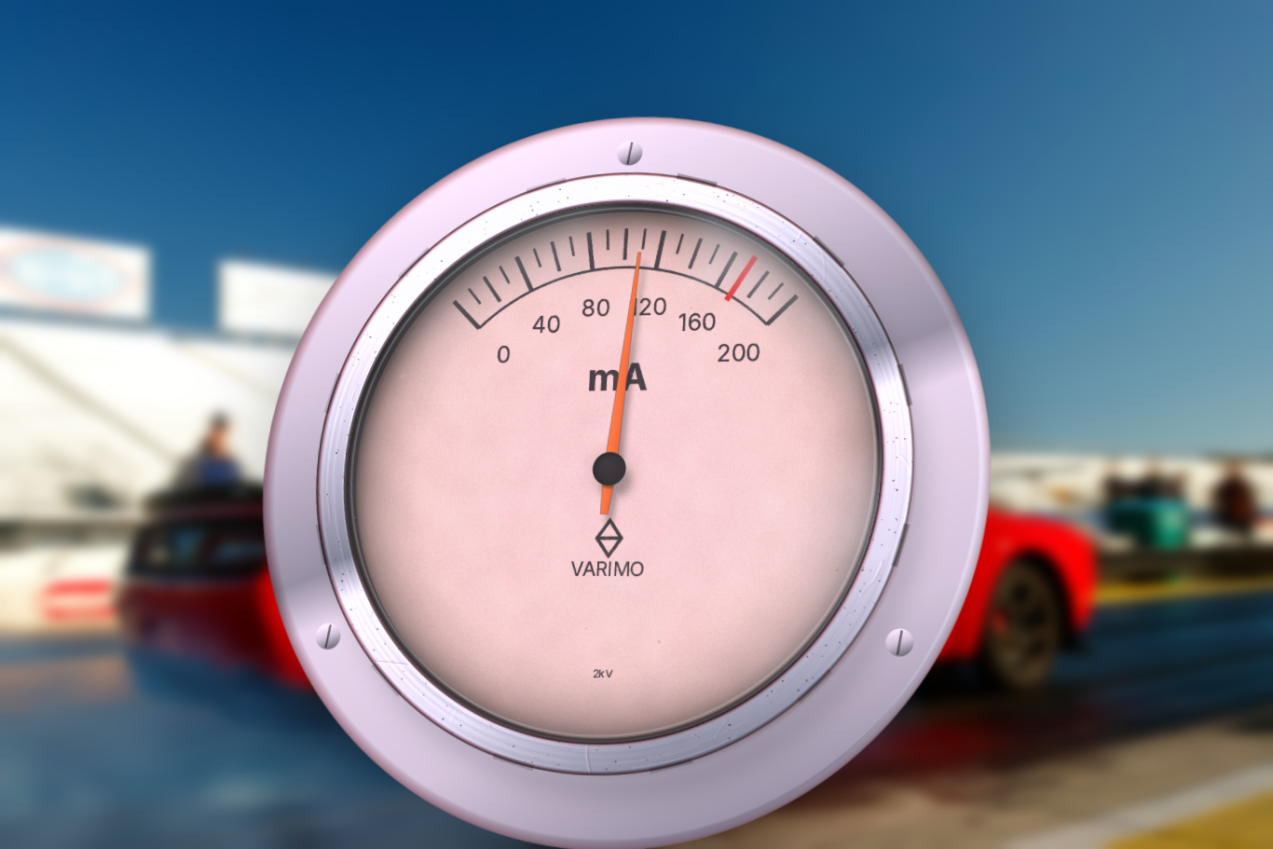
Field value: 110mA
